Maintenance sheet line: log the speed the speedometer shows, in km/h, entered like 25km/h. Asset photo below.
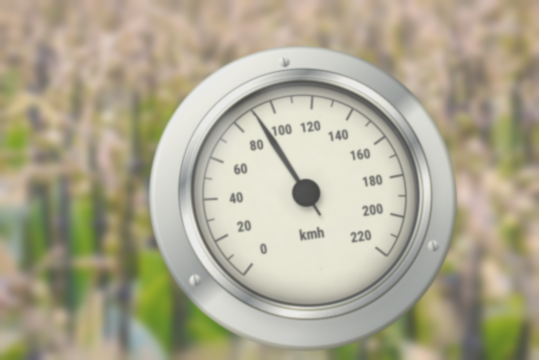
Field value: 90km/h
